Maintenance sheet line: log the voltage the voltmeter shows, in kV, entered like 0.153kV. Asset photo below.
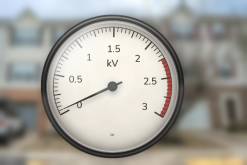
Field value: 0.05kV
